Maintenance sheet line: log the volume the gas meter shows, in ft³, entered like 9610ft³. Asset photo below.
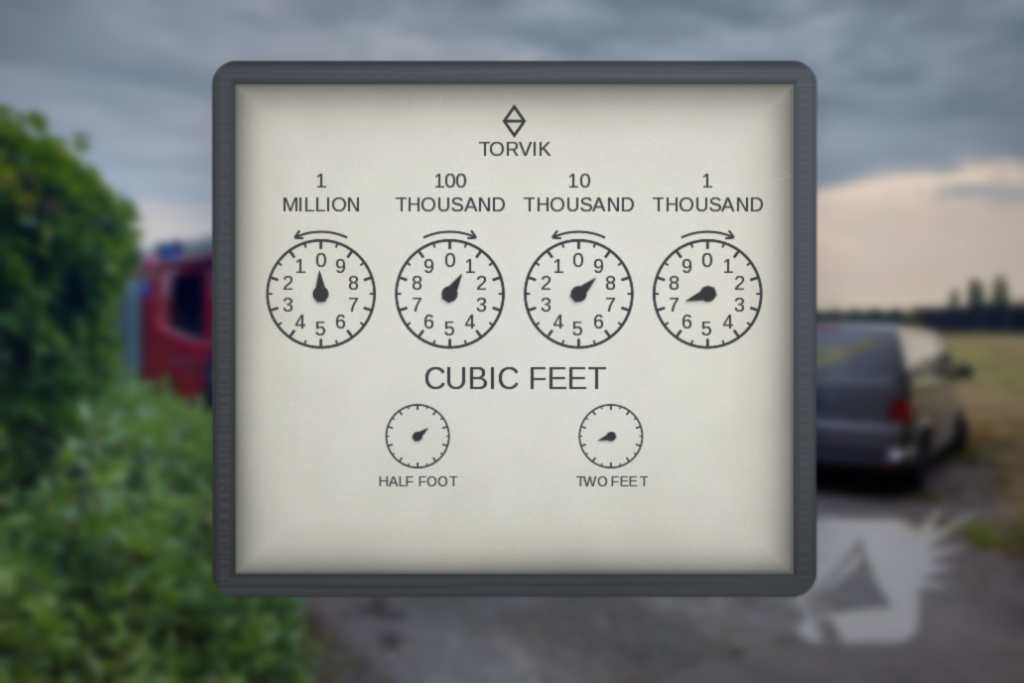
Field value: 8700ft³
